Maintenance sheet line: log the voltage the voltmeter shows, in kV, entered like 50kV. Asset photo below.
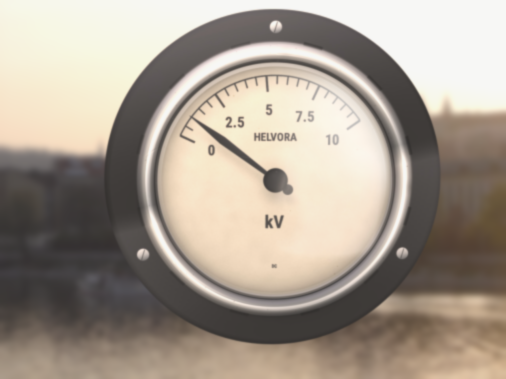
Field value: 1kV
